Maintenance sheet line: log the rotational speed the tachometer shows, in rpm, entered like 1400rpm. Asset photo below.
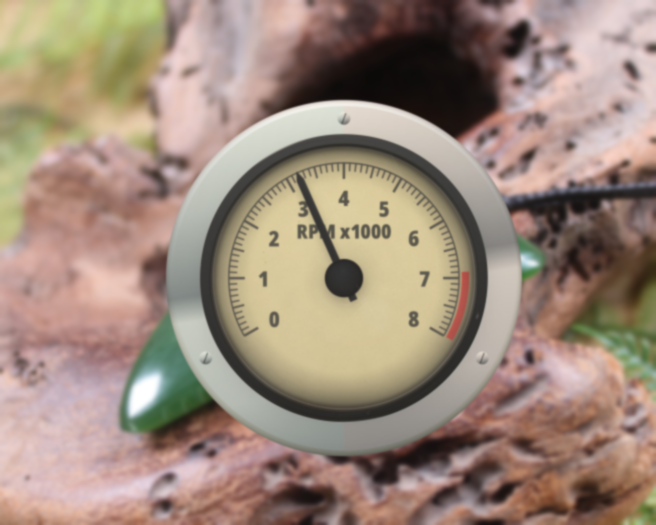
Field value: 3200rpm
